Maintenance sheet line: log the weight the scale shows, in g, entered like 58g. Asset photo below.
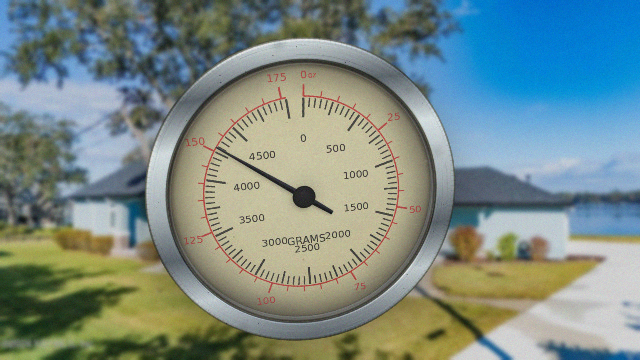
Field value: 4300g
